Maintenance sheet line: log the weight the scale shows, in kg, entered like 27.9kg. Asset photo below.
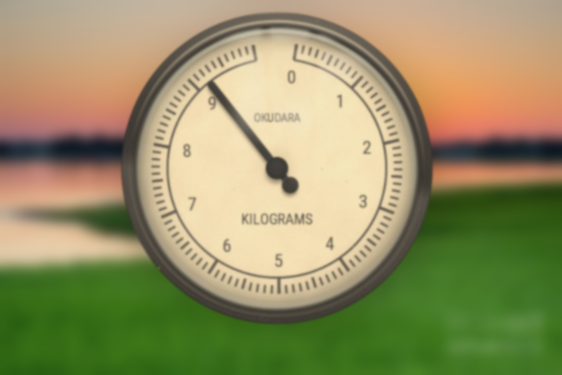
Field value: 9.2kg
